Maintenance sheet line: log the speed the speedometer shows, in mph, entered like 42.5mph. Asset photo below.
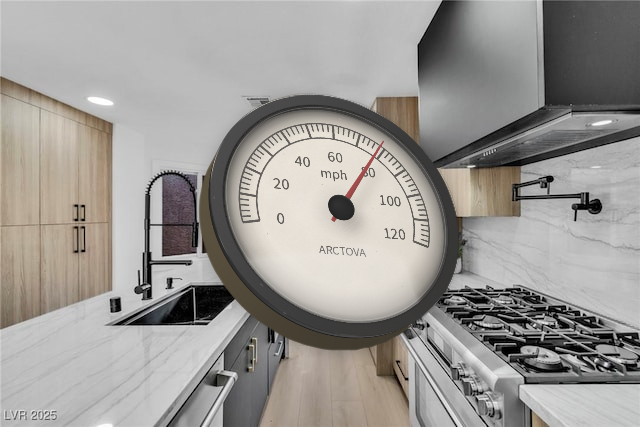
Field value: 78mph
